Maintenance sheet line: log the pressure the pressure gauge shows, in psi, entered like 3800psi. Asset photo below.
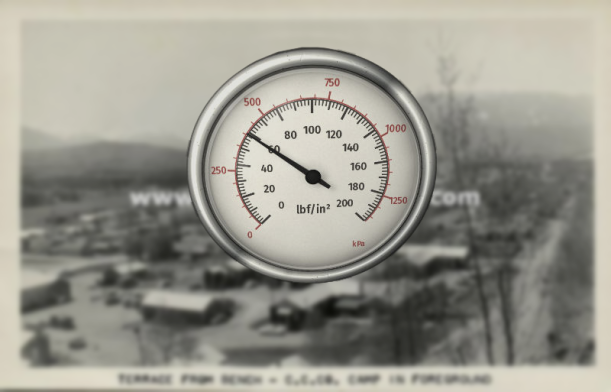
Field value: 60psi
